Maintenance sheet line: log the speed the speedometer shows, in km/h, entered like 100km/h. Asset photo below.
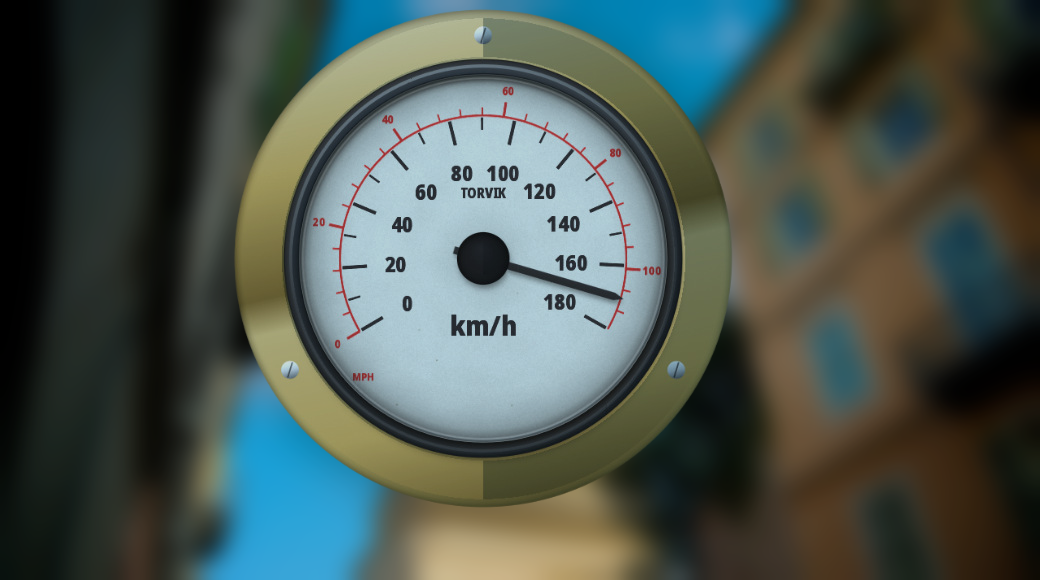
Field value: 170km/h
